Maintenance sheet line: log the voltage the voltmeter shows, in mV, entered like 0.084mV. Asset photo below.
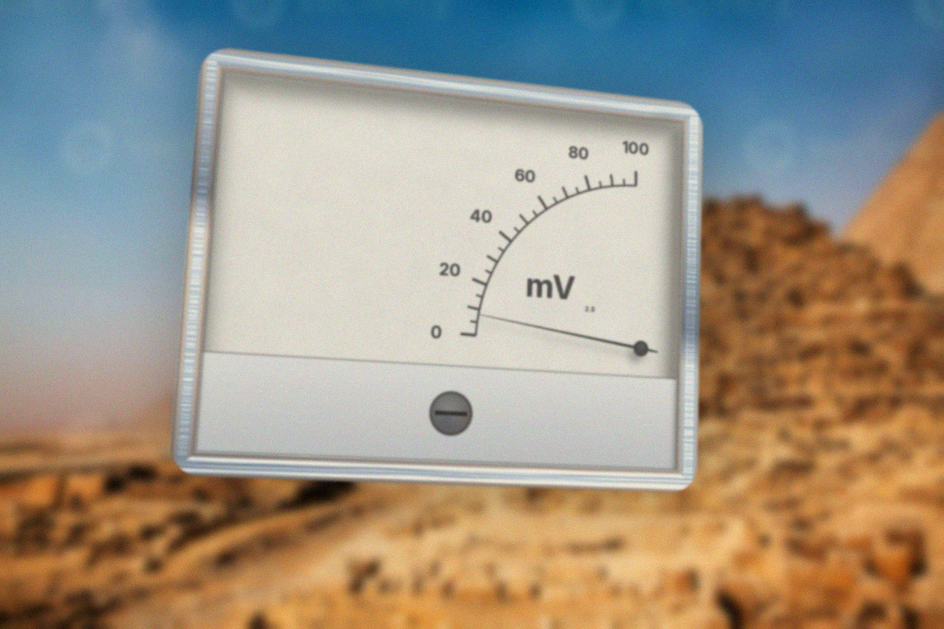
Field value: 7.5mV
